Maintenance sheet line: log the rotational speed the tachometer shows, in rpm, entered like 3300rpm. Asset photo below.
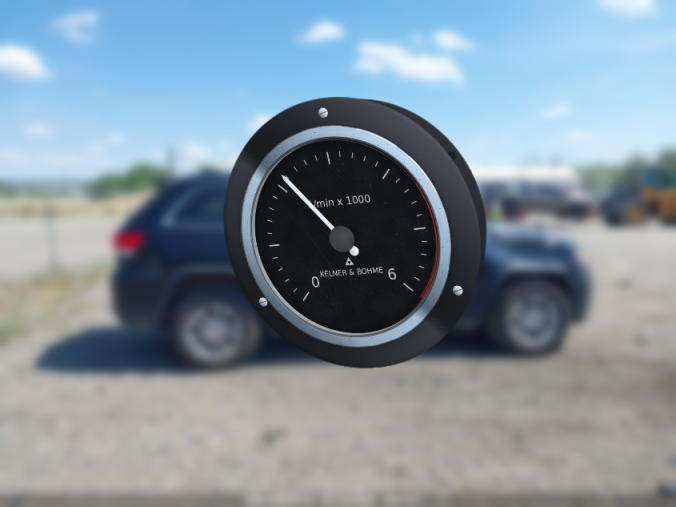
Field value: 2200rpm
